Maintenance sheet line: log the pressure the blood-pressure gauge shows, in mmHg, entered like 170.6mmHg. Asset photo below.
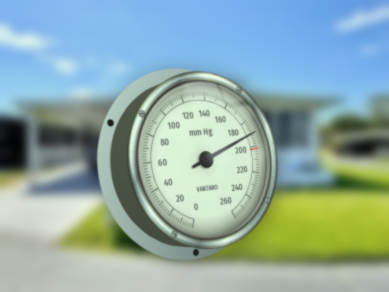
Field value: 190mmHg
